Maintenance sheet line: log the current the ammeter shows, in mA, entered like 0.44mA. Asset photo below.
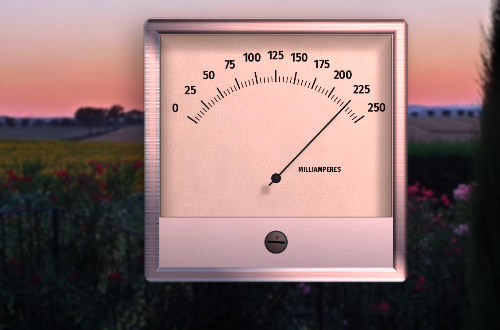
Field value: 225mA
